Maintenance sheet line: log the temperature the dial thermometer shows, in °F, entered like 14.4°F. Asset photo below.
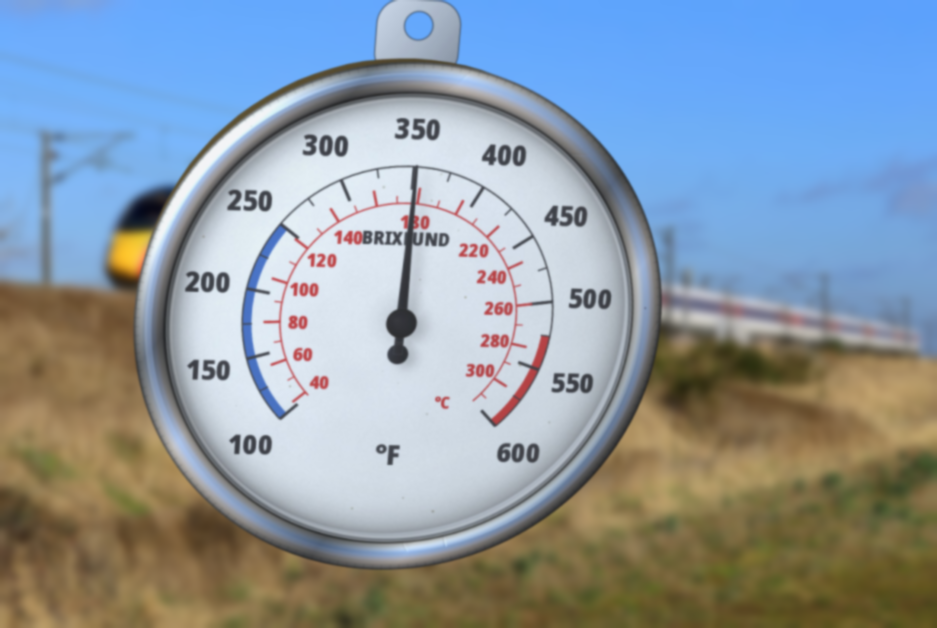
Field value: 350°F
